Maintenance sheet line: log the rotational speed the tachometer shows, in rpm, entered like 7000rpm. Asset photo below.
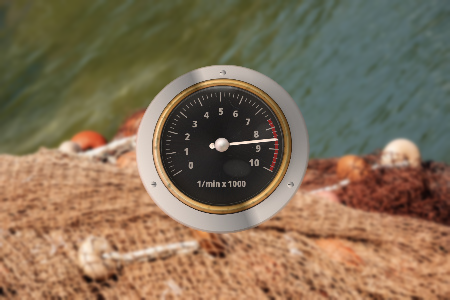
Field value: 8600rpm
